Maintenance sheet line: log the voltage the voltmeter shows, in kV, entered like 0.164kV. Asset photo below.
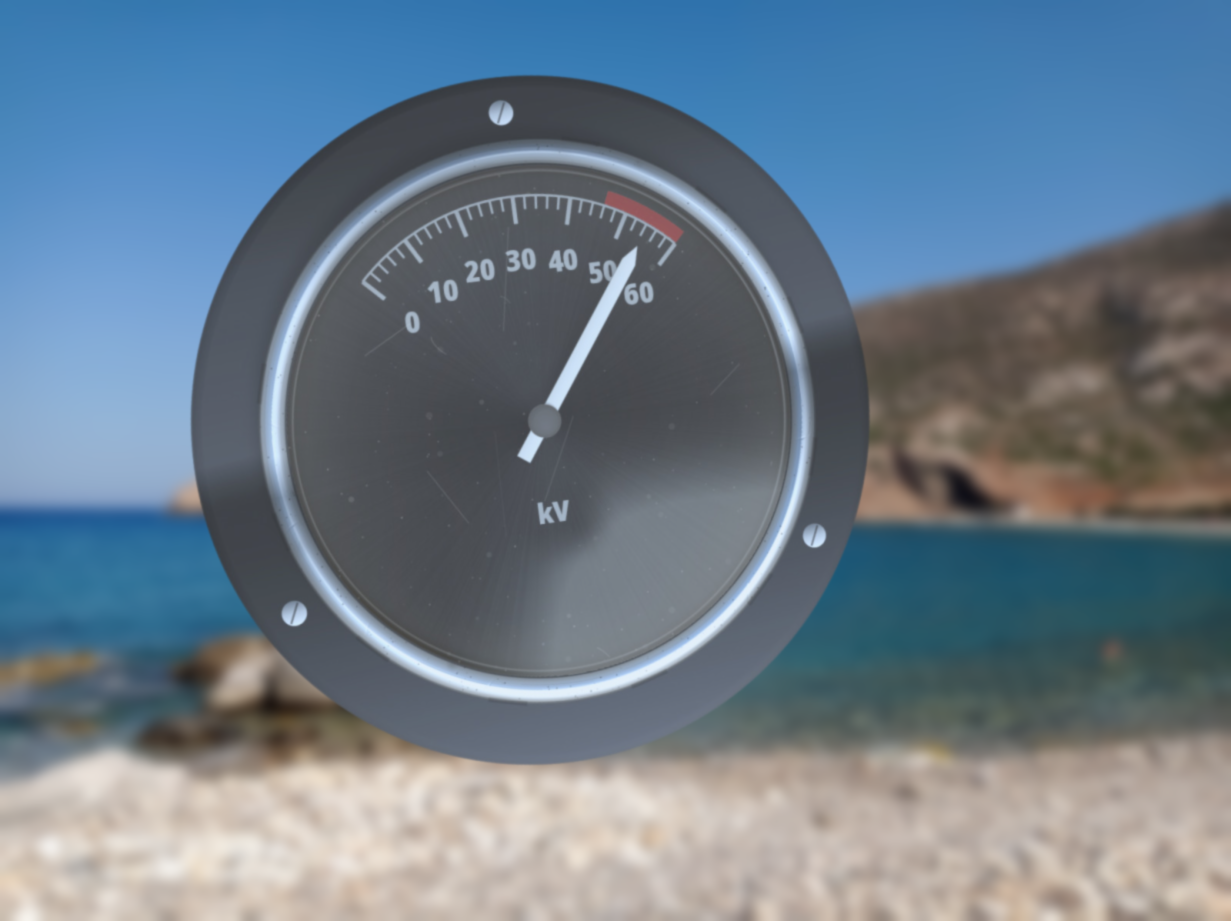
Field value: 54kV
